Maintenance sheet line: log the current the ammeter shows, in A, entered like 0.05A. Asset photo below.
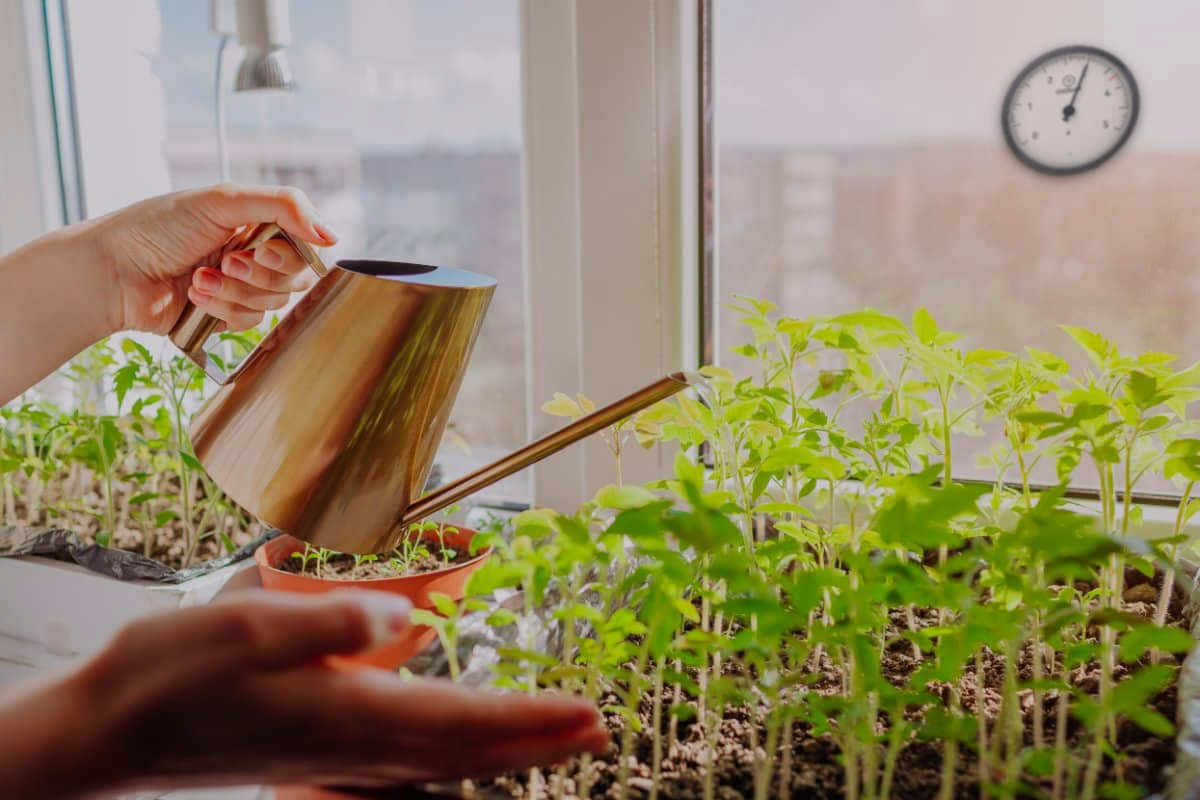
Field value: 3A
